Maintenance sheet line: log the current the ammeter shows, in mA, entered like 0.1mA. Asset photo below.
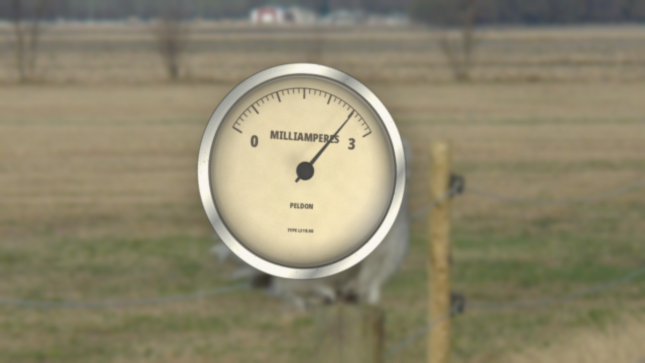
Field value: 2.5mA
